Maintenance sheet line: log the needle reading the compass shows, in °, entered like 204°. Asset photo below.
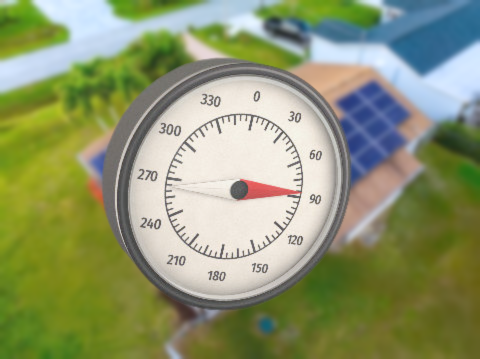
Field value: 85°
